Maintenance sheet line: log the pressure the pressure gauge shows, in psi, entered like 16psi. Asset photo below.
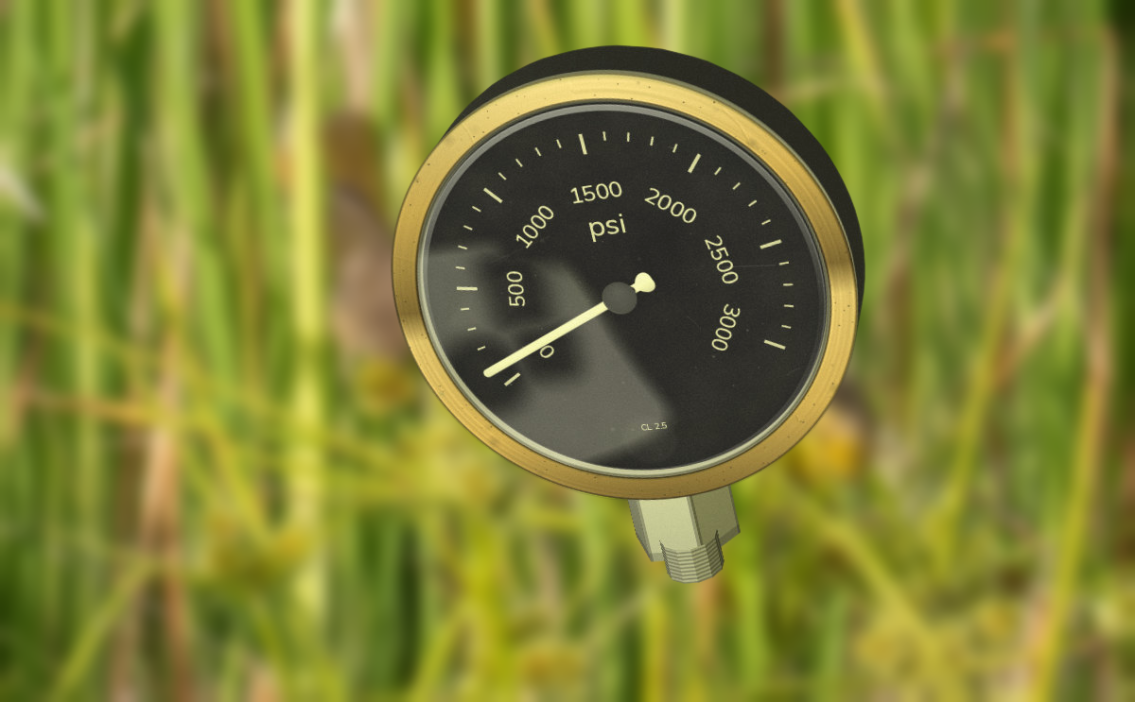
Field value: 100psi
